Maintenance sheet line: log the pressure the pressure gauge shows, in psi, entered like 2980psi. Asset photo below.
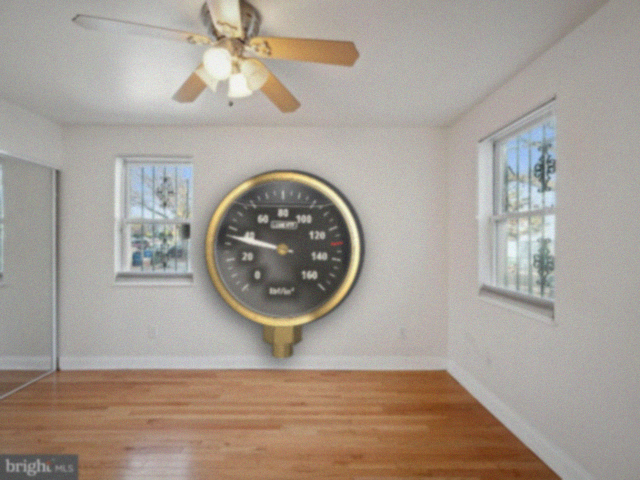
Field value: 35psi
